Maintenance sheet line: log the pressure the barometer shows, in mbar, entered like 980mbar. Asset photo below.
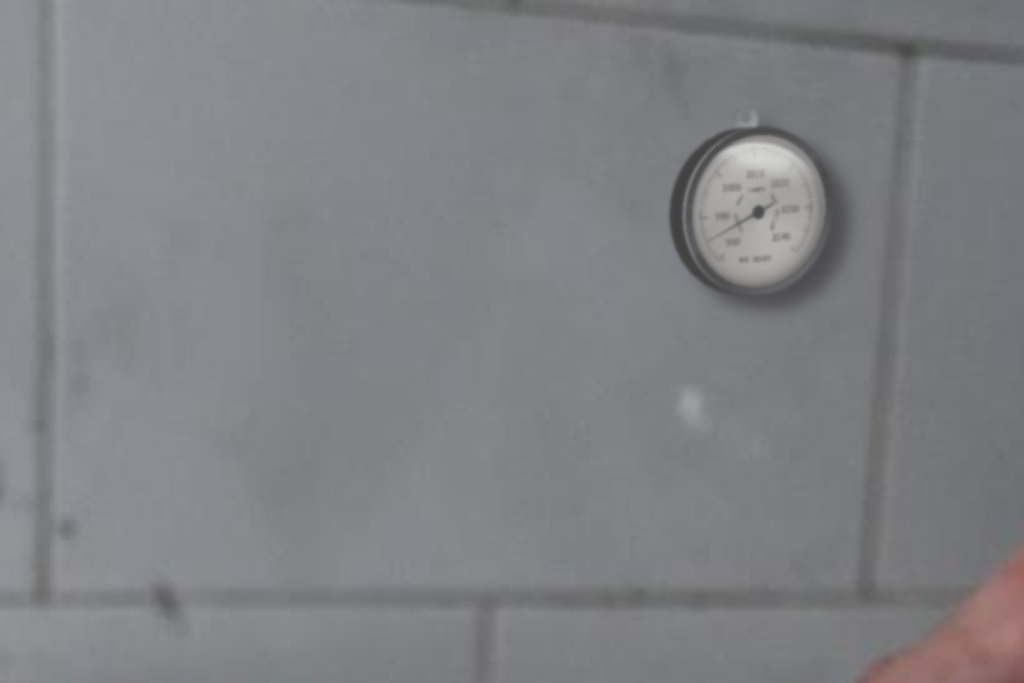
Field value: 985mbar
